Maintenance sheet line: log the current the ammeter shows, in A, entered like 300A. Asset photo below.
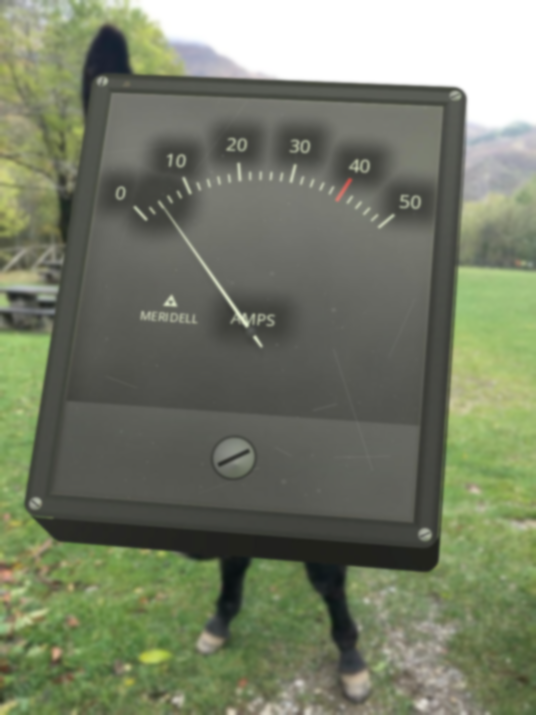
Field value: 4A
